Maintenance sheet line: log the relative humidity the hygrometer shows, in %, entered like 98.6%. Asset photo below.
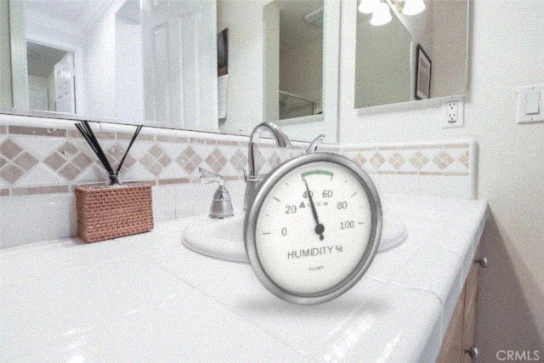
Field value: 40%
